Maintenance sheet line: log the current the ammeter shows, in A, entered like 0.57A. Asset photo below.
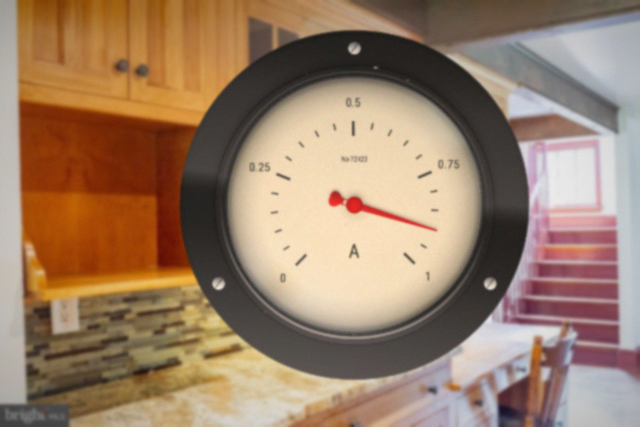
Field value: 0.9A
